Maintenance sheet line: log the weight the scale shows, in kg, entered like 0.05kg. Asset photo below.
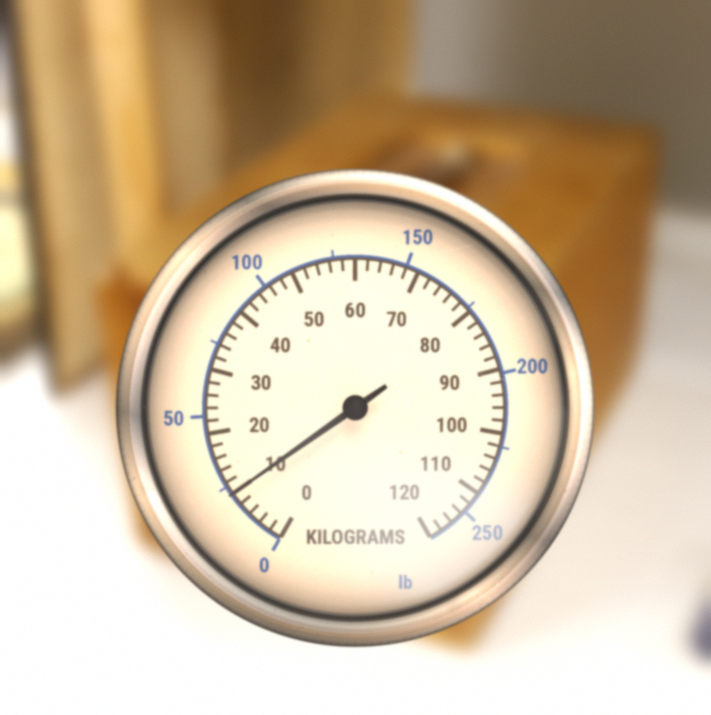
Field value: 10kg
